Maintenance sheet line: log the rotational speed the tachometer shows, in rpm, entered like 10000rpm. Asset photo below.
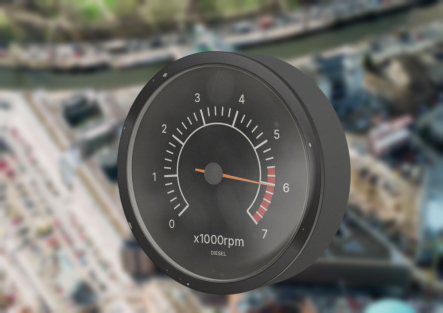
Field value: 6000rpm
